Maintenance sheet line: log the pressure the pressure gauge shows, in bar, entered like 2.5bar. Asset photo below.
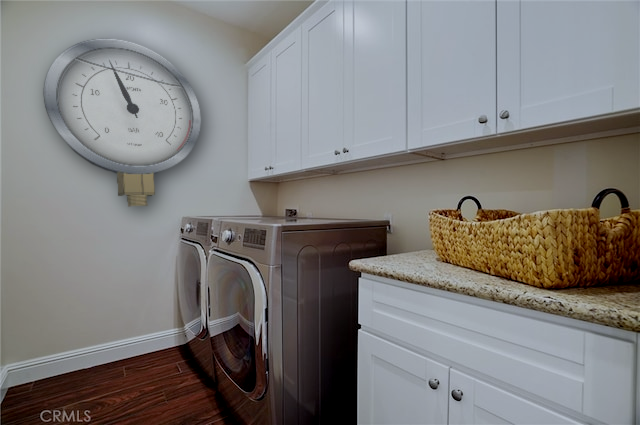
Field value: 17bar
